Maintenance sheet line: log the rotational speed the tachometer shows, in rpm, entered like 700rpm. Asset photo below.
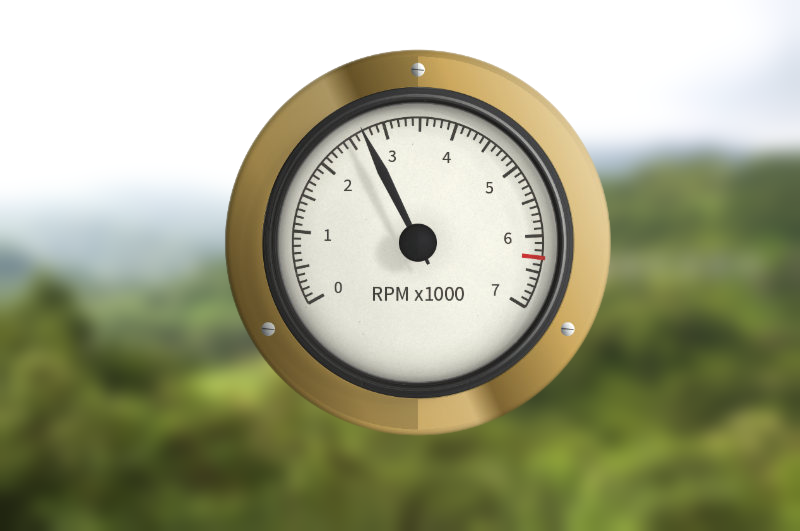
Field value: 2700rpm
